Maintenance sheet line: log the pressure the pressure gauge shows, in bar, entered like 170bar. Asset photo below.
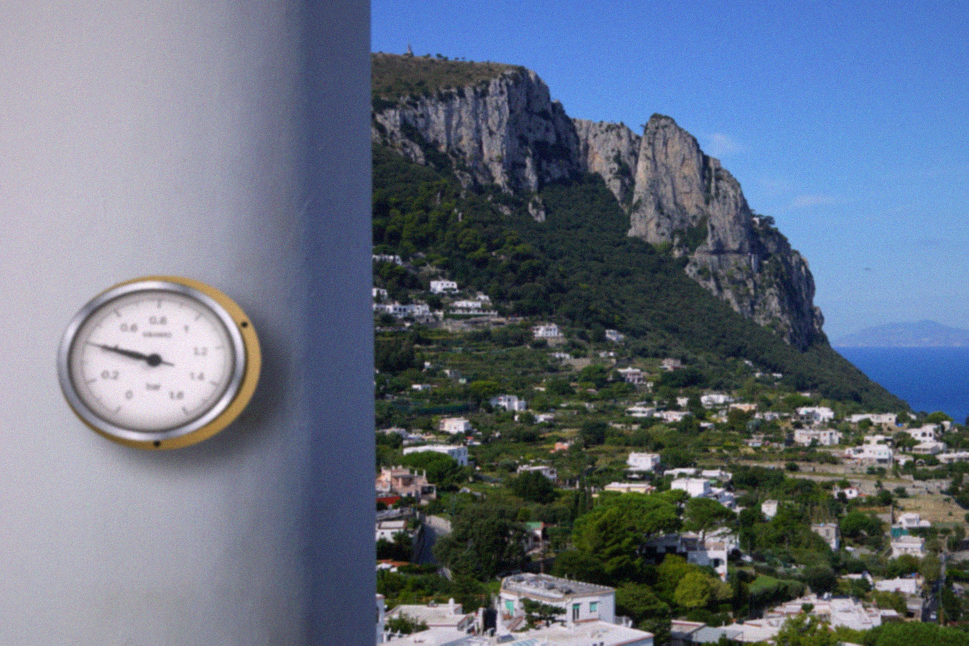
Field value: 0.4bar
